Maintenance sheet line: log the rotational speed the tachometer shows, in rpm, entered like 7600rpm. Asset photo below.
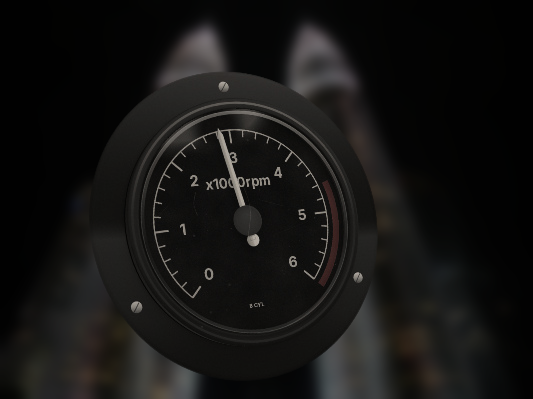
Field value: 2800rpm
